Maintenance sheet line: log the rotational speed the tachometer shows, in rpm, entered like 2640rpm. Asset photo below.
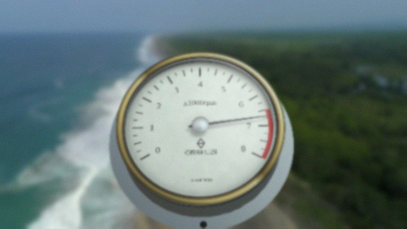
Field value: 6750rpm
